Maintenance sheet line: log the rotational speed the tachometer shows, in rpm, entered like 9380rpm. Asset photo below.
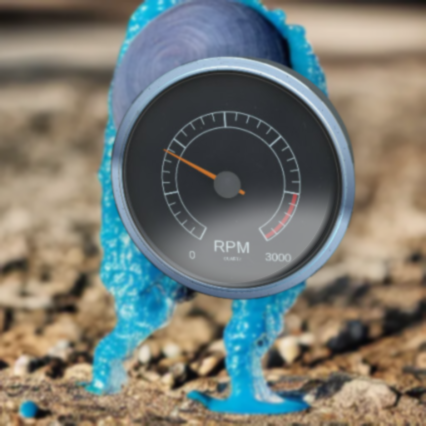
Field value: 900rpm
